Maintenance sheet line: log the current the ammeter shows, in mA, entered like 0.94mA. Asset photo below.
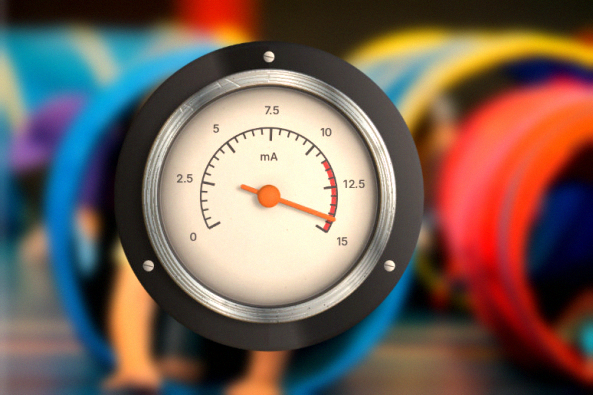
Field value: 14.25mA
